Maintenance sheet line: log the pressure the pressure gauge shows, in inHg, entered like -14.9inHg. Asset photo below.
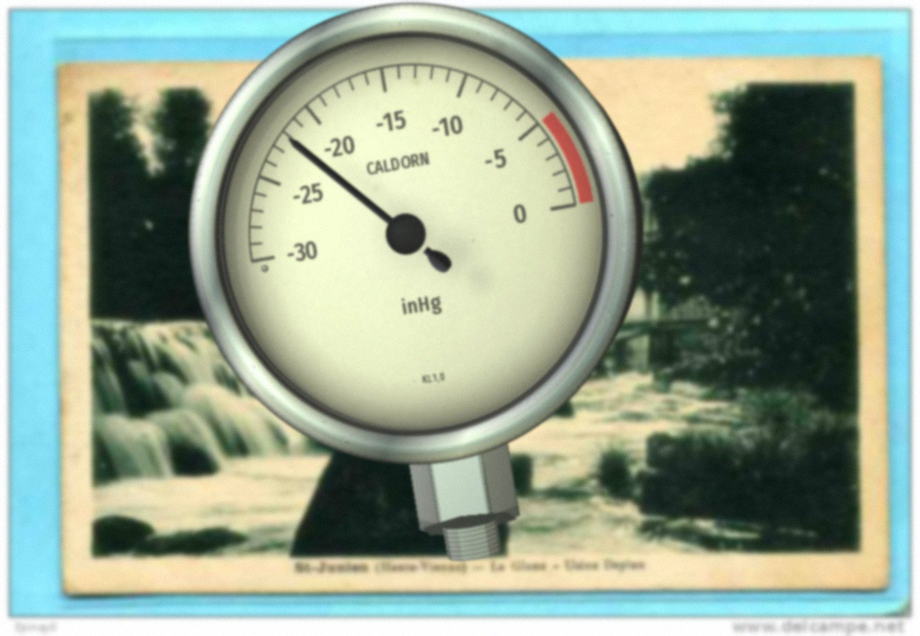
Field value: -22inHg
